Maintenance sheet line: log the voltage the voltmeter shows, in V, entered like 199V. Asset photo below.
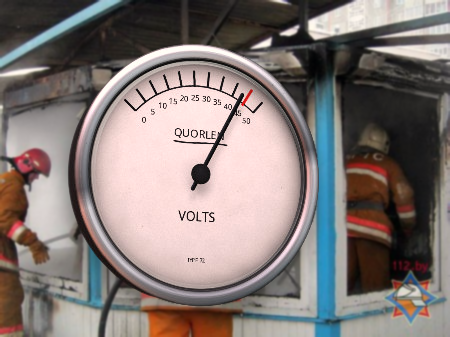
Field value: 42.5V
